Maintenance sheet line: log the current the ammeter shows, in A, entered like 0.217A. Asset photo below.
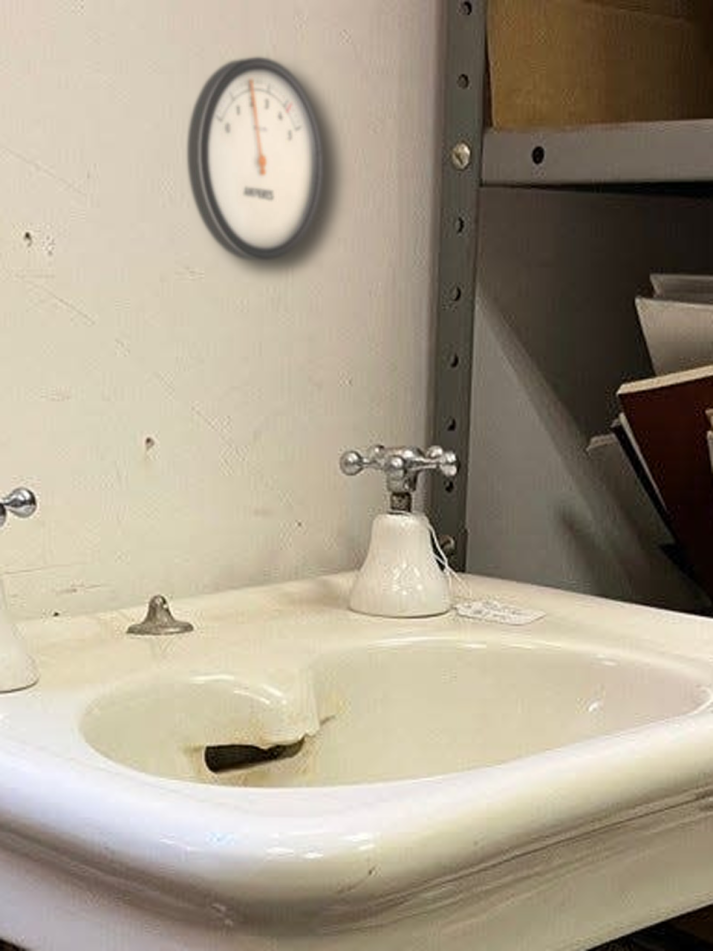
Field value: 2A
